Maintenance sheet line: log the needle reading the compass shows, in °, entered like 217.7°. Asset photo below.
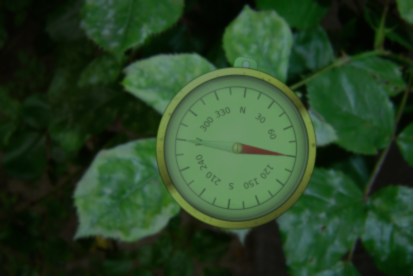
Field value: 90°
